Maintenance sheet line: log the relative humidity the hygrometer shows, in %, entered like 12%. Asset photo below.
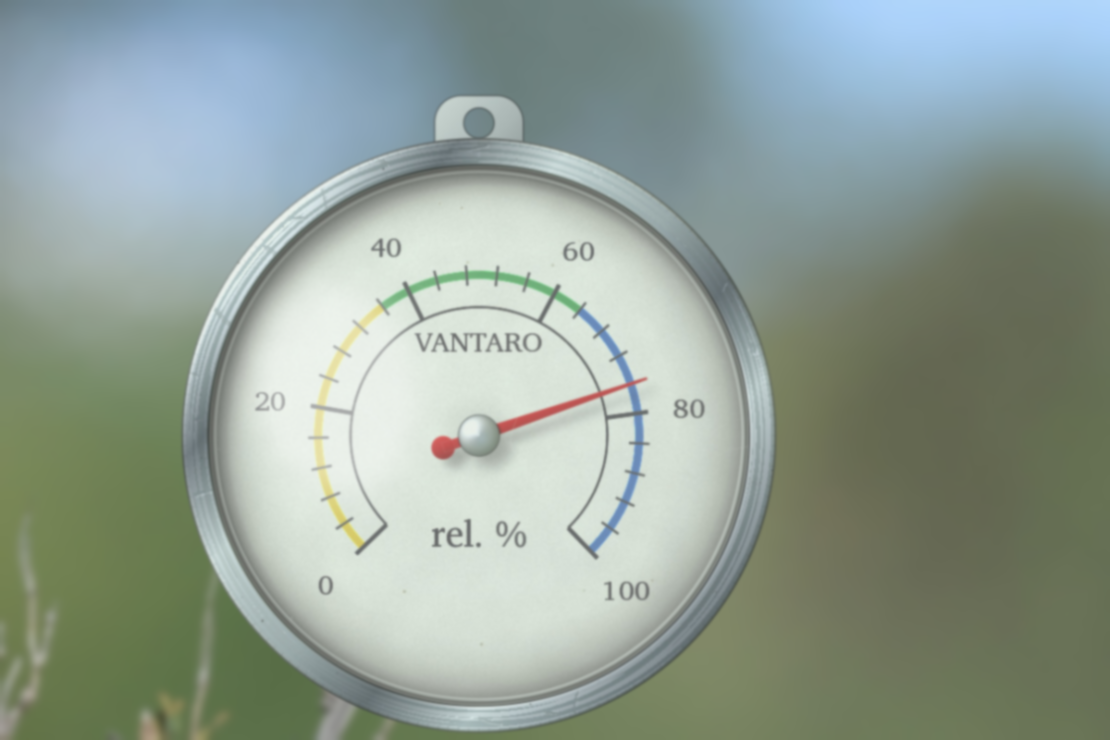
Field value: 76%
